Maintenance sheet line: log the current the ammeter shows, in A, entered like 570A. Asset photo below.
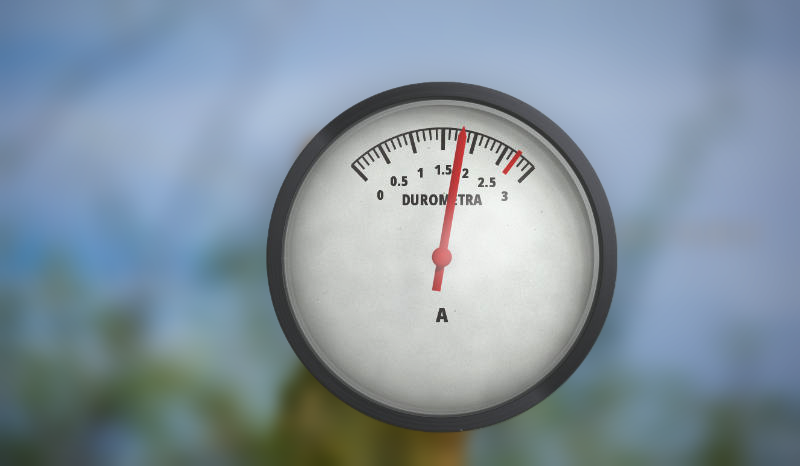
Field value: 1.8A
